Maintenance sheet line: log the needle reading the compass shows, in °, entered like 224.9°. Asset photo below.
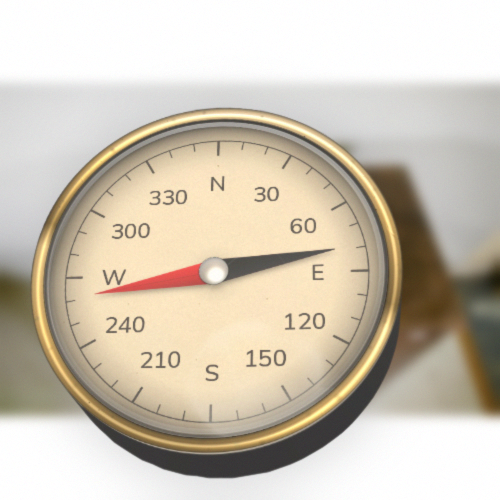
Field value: 260°
